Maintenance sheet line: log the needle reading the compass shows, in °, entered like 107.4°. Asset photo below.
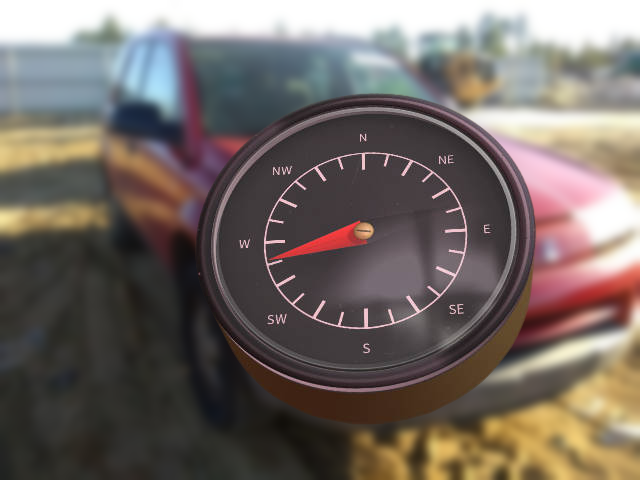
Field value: 255°
